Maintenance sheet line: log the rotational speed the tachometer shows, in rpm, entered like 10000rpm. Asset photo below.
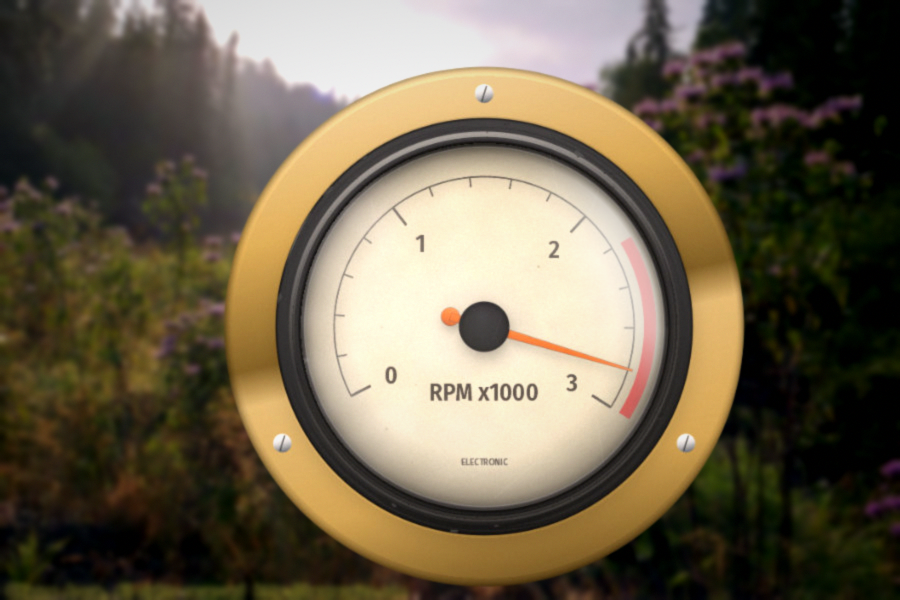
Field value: 2800rpm
